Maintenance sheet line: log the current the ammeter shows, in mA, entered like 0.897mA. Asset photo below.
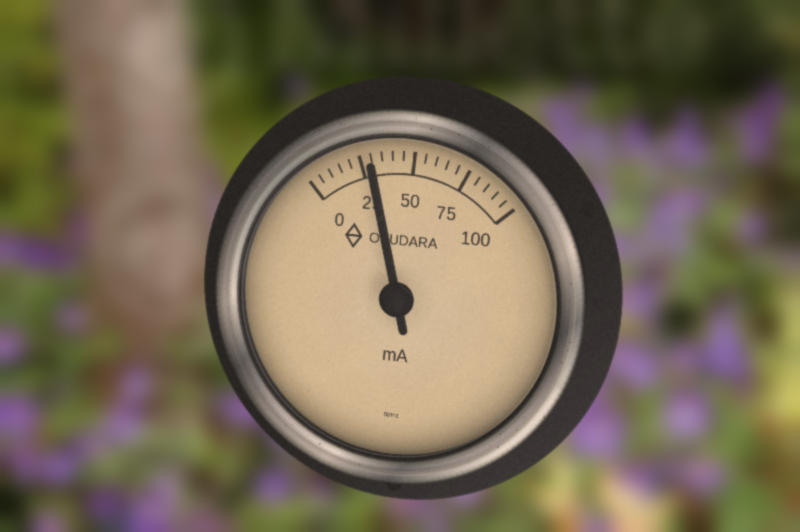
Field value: 30mA
